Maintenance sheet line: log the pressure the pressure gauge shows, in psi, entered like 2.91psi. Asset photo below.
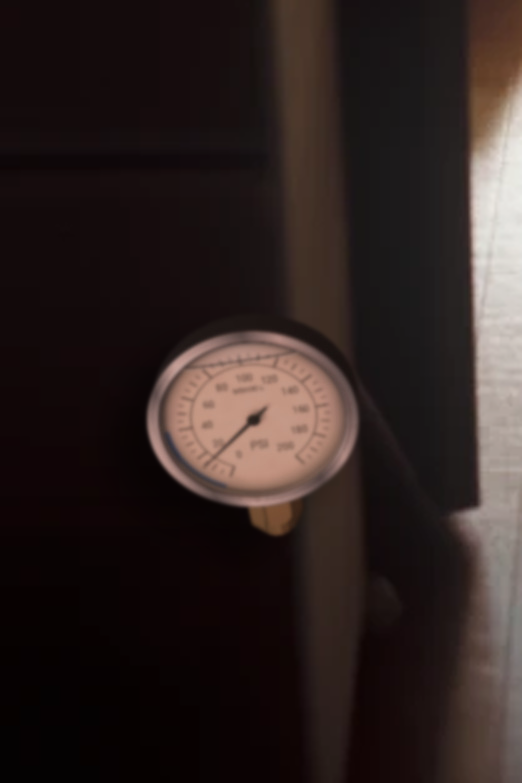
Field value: 15psi
